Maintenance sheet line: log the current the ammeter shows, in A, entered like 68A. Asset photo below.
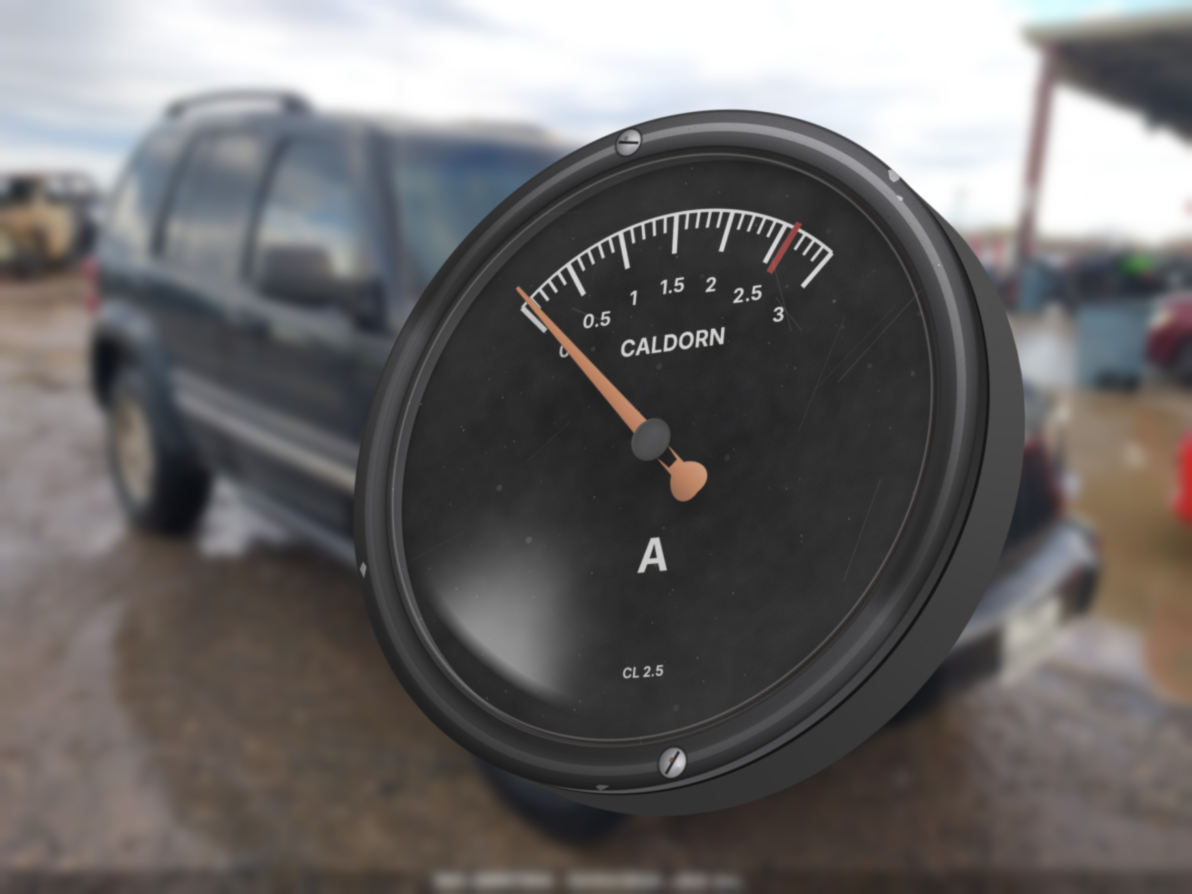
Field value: 0.1A
